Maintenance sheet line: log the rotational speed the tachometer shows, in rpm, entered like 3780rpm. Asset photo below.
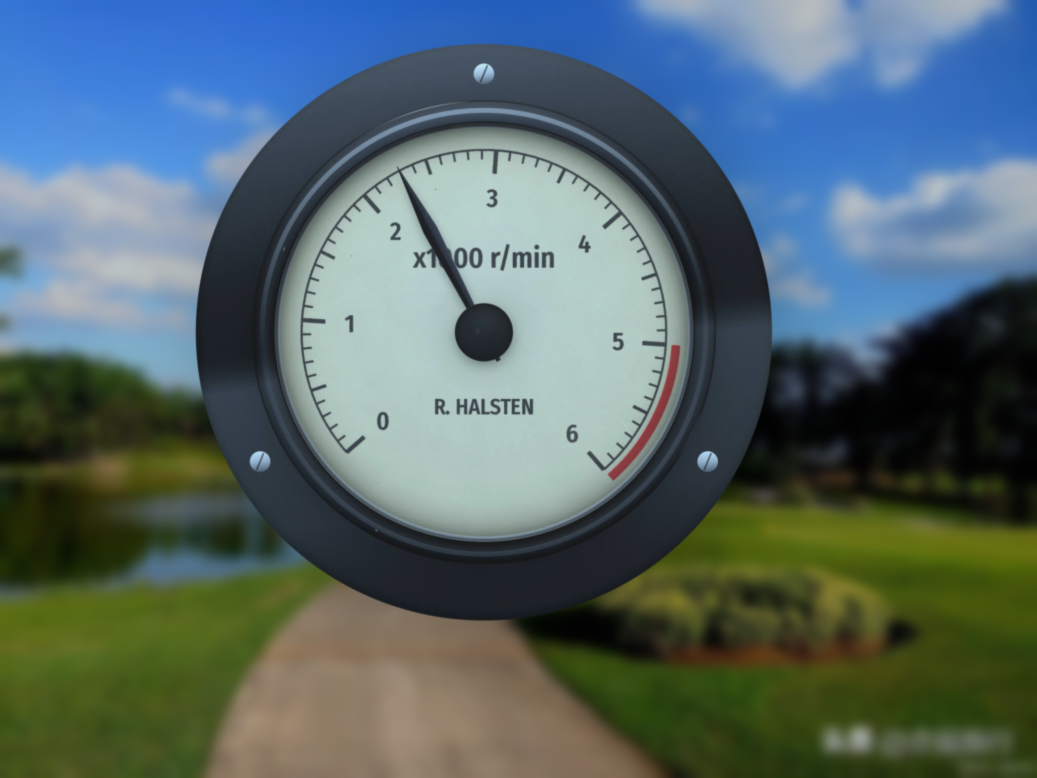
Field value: 2300rpm
